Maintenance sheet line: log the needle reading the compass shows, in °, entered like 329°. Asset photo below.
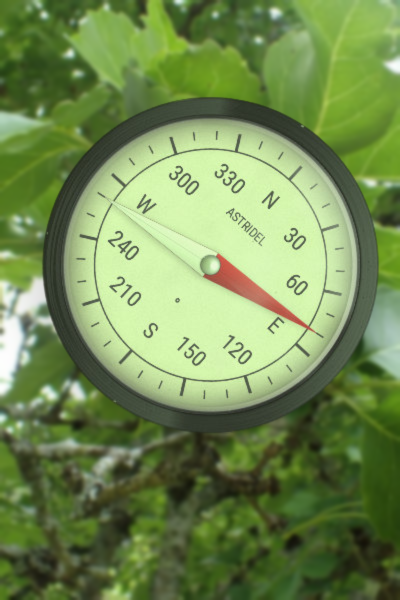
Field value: 80°
